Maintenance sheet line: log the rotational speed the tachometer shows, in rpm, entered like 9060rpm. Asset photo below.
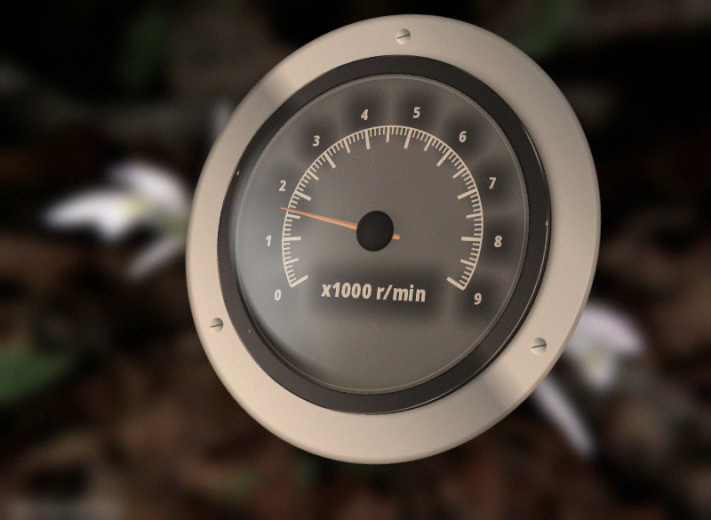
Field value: 1600rpm
